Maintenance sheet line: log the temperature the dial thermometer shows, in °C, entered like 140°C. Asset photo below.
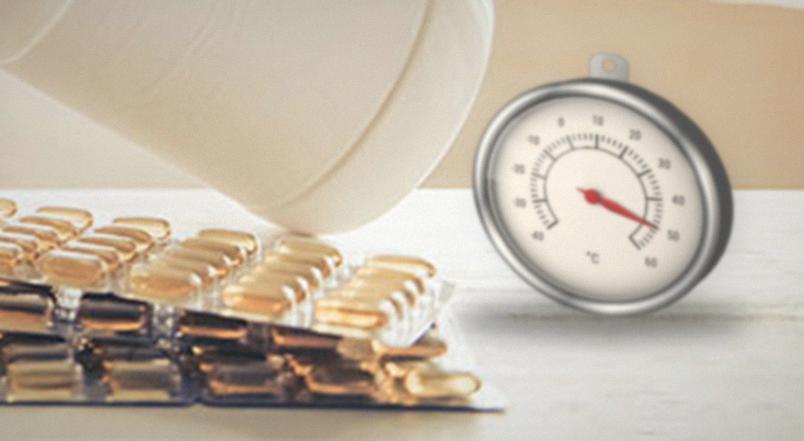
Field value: 50°C
